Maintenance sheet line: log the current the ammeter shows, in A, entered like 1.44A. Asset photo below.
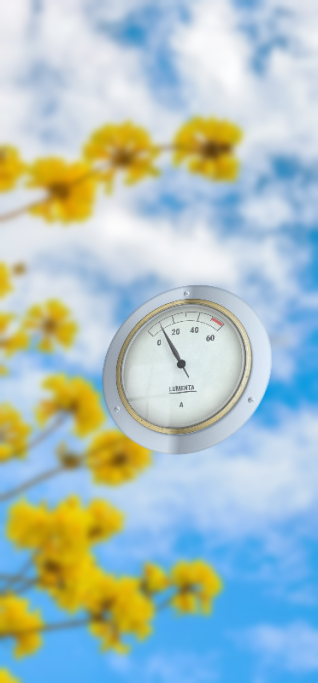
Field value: 10A
